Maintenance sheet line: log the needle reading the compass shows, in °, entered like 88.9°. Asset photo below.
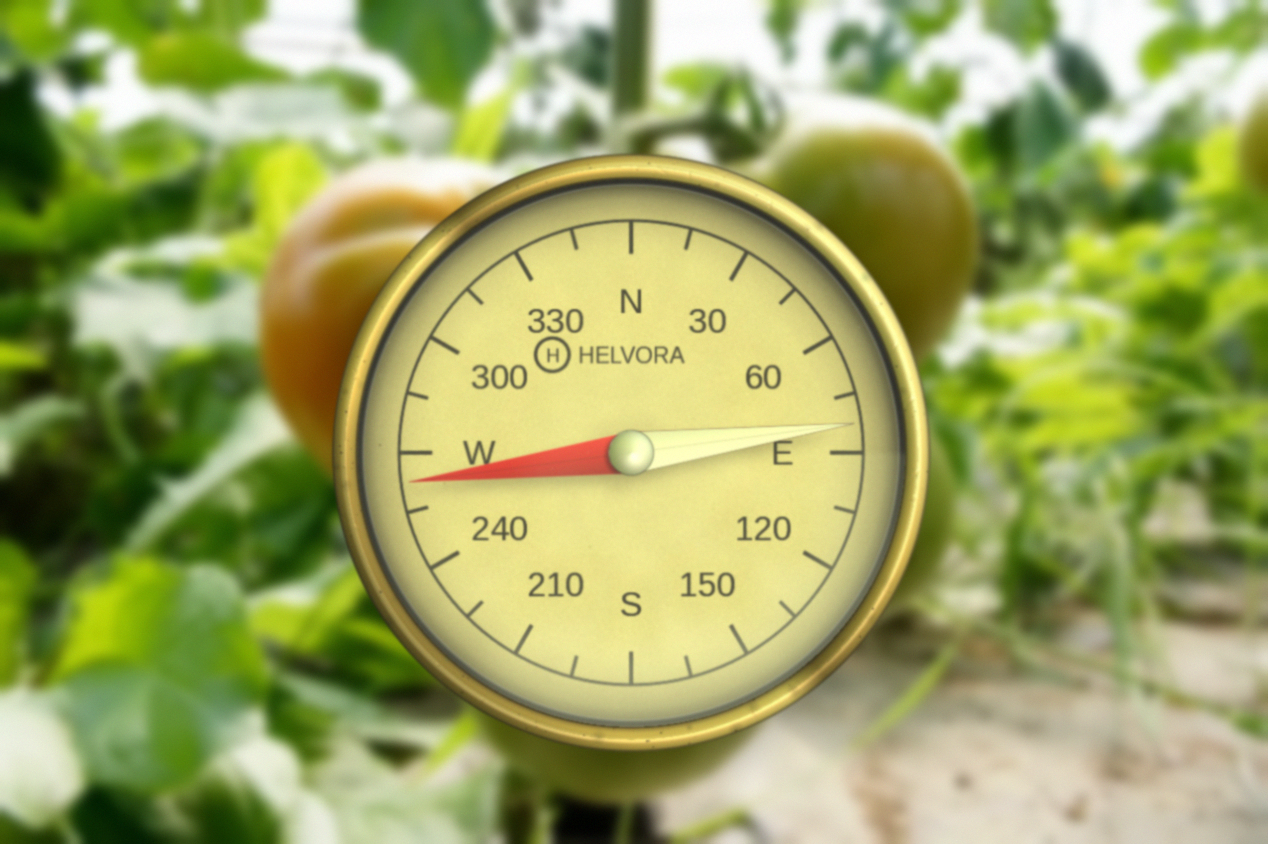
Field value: 262.5°
